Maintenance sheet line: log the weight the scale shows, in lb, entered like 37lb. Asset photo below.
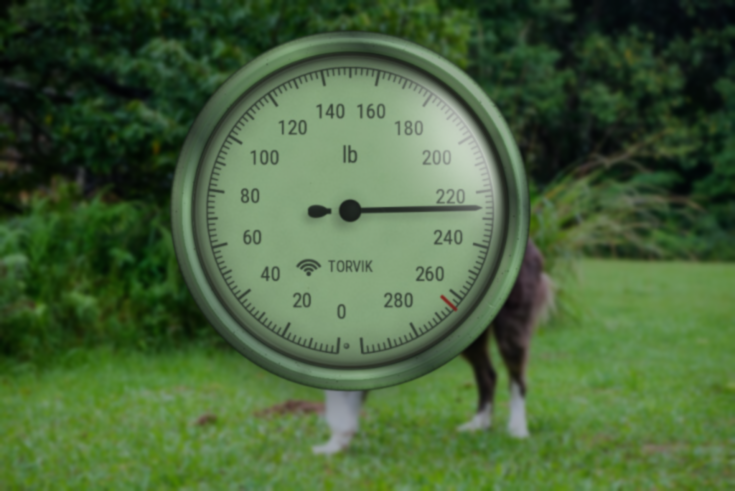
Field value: 226lb
